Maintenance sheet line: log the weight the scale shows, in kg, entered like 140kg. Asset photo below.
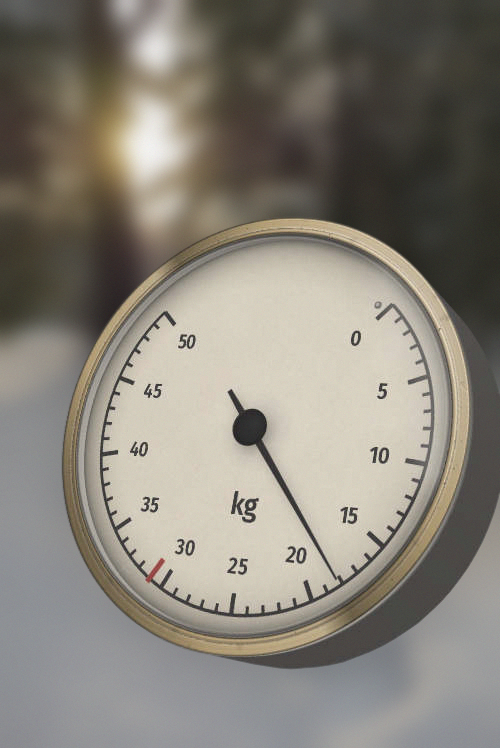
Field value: 18kg
